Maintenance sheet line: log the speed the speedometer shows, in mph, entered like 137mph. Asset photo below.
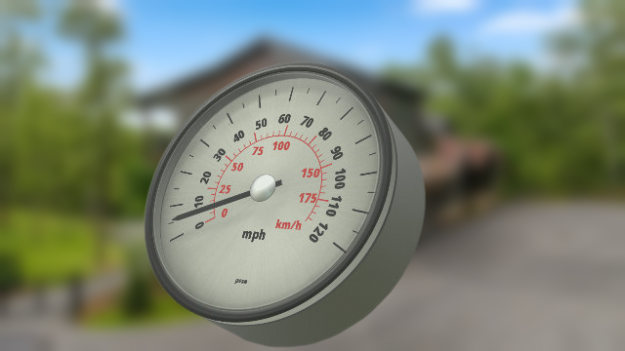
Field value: 5mph
